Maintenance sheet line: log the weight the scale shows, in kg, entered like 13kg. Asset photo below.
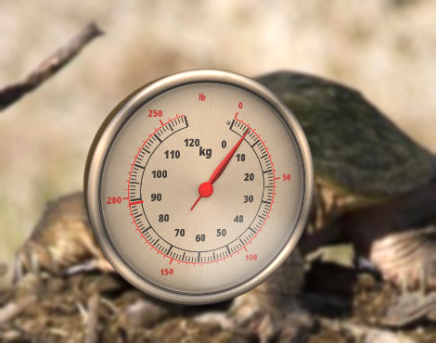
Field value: 5kg
